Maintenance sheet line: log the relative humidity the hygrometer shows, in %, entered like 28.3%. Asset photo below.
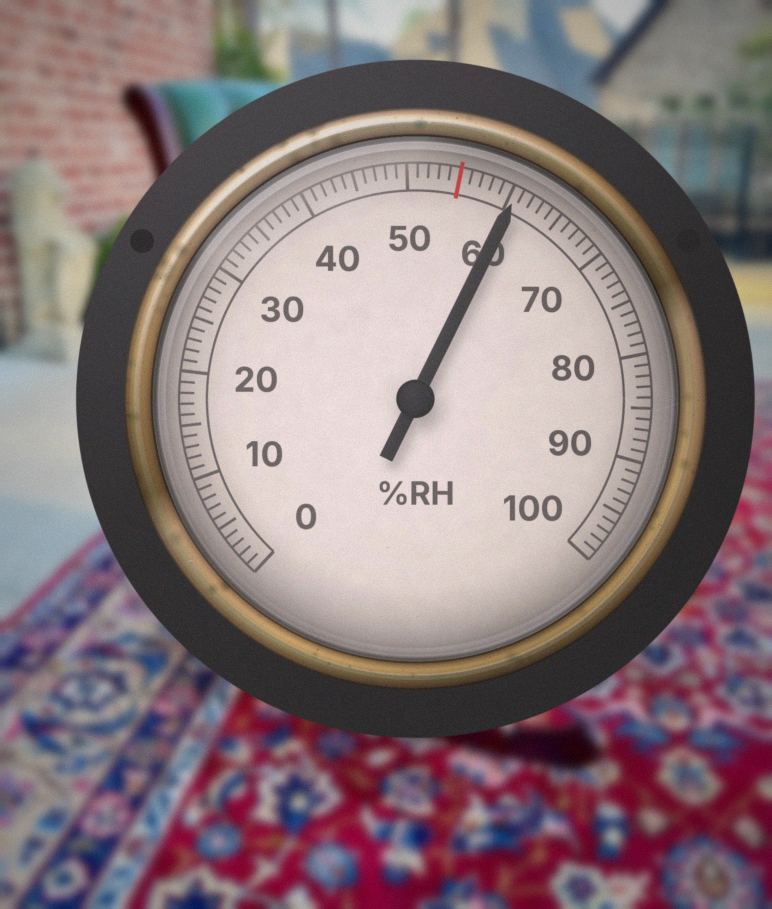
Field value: 60.5%
